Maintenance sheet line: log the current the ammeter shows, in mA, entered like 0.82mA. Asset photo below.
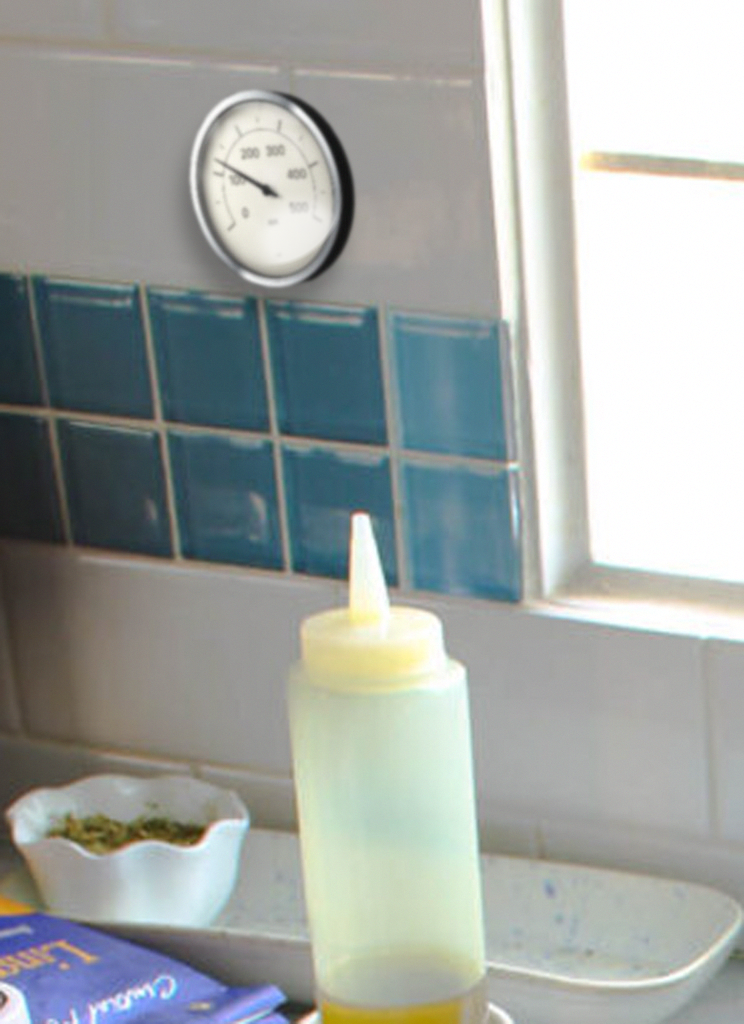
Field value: 125mA
